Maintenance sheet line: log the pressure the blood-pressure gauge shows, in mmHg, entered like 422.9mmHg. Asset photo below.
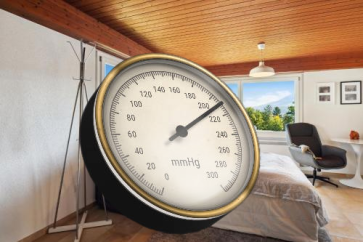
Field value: 210mmHg
